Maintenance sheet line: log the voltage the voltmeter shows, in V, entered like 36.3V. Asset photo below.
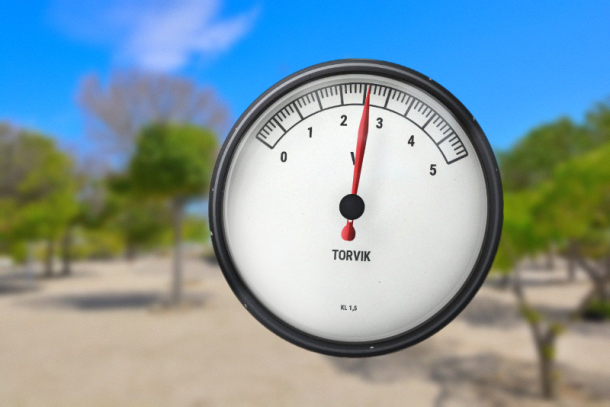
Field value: 2.6V
